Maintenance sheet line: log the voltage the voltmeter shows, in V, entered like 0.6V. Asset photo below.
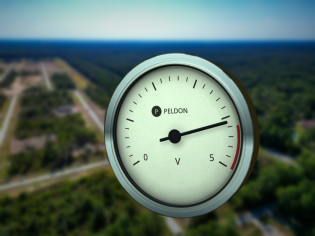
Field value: 4.1V
